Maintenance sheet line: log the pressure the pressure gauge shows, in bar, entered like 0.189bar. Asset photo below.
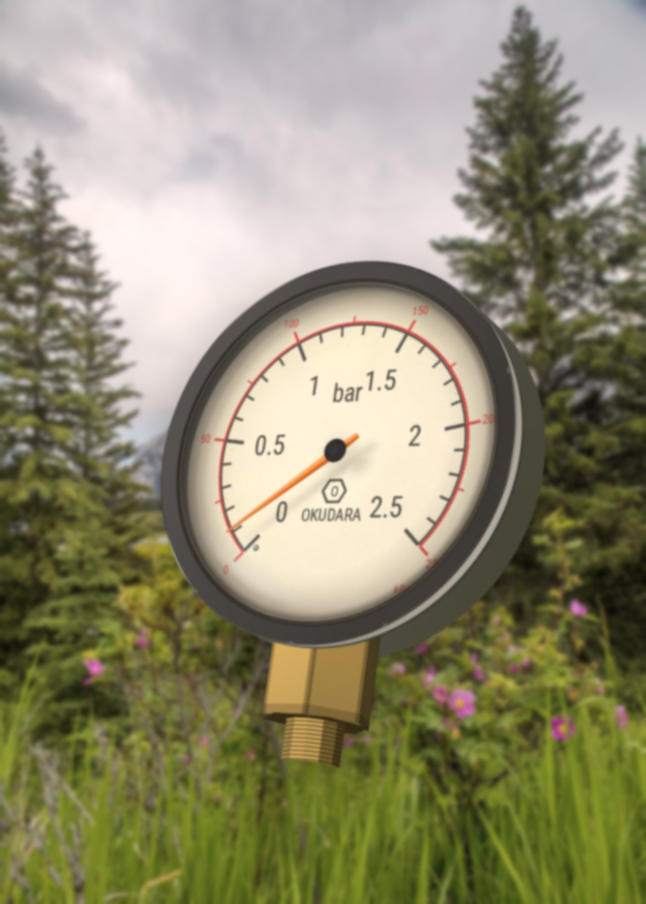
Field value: 0.1bar
